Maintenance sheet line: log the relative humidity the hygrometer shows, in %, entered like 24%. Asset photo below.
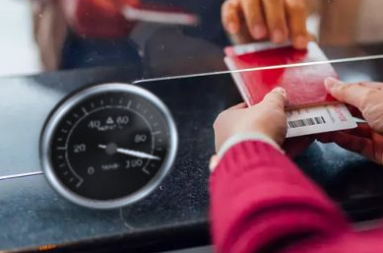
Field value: 92%
